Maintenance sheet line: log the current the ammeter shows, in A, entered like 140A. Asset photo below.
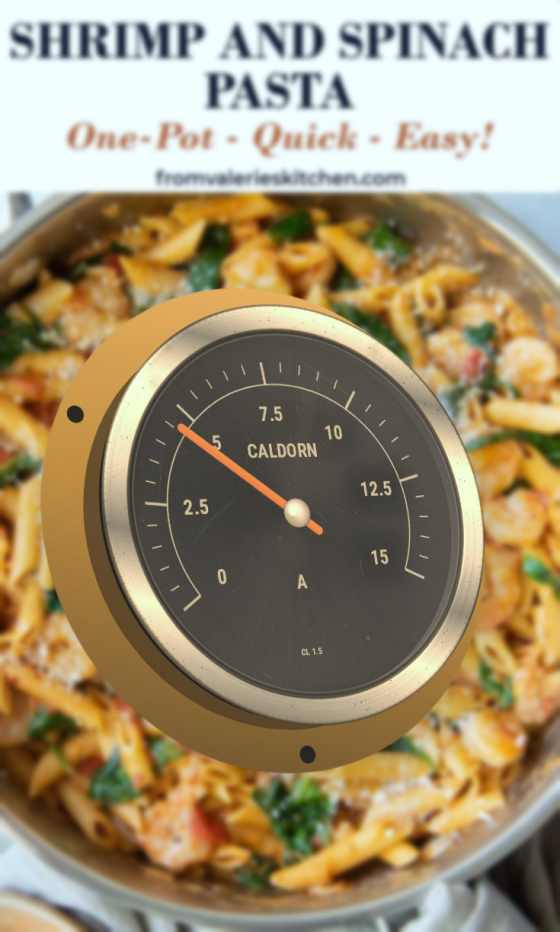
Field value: 4.5A
